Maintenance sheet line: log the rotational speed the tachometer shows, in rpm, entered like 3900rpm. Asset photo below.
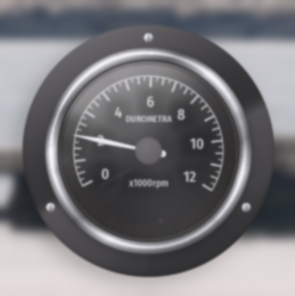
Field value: 2000rpm
